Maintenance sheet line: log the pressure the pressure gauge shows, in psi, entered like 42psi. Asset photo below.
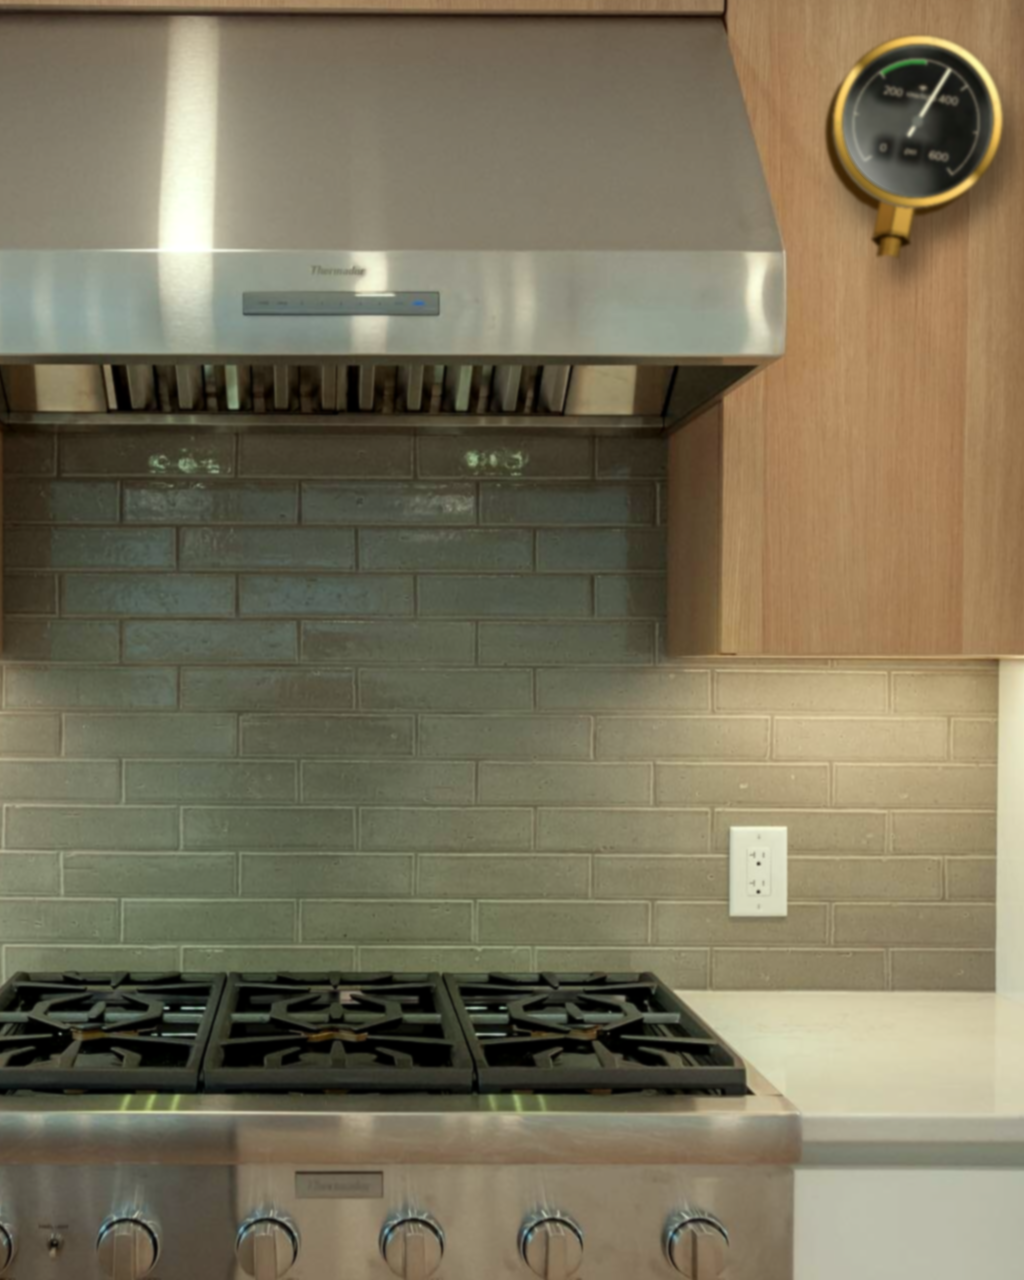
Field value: 350psi
